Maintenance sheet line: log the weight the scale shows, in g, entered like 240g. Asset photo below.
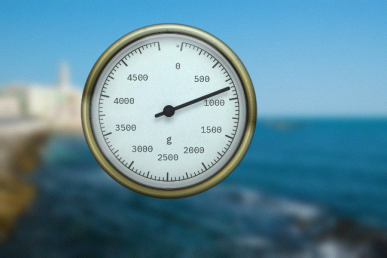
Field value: 850g
